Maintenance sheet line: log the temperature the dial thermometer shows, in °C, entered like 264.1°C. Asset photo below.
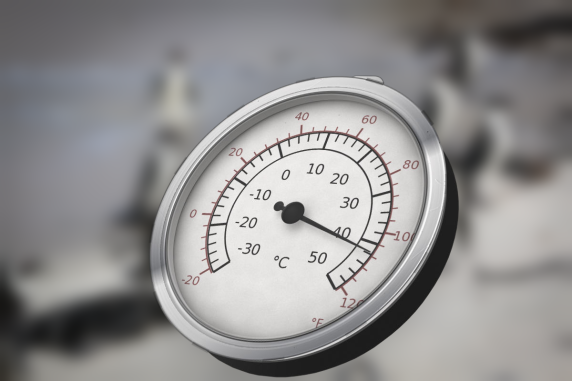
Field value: 42°C
